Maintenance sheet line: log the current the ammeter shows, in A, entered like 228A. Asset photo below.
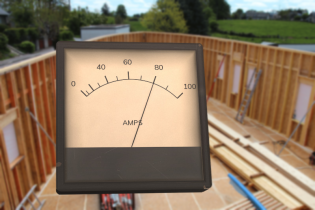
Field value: 80A
